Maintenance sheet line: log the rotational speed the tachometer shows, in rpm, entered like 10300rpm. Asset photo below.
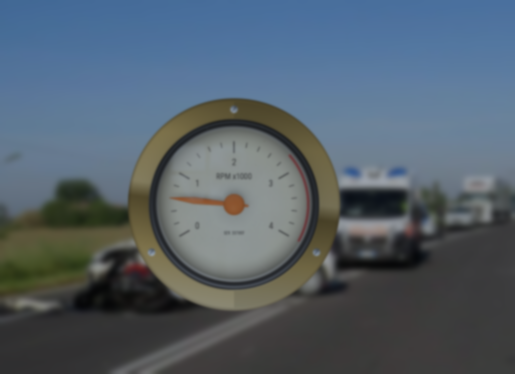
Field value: 600rpm
